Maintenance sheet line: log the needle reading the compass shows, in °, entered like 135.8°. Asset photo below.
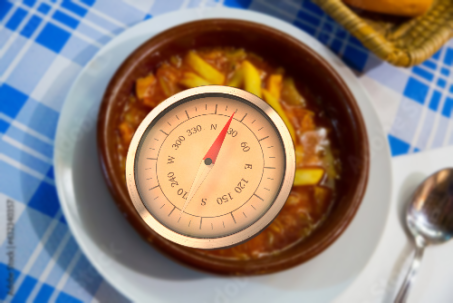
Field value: 20°
